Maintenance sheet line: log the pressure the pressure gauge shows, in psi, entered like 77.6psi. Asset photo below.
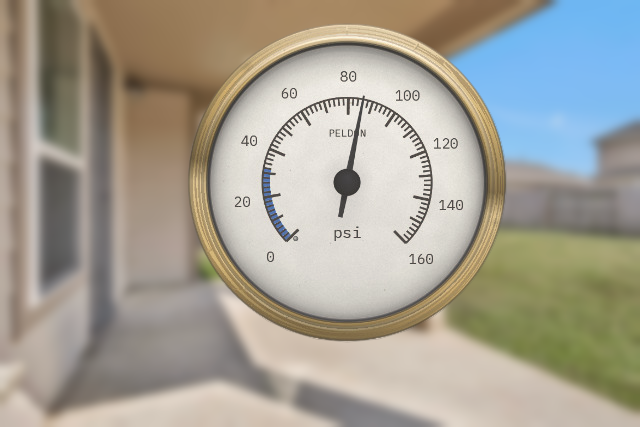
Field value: 86psi
